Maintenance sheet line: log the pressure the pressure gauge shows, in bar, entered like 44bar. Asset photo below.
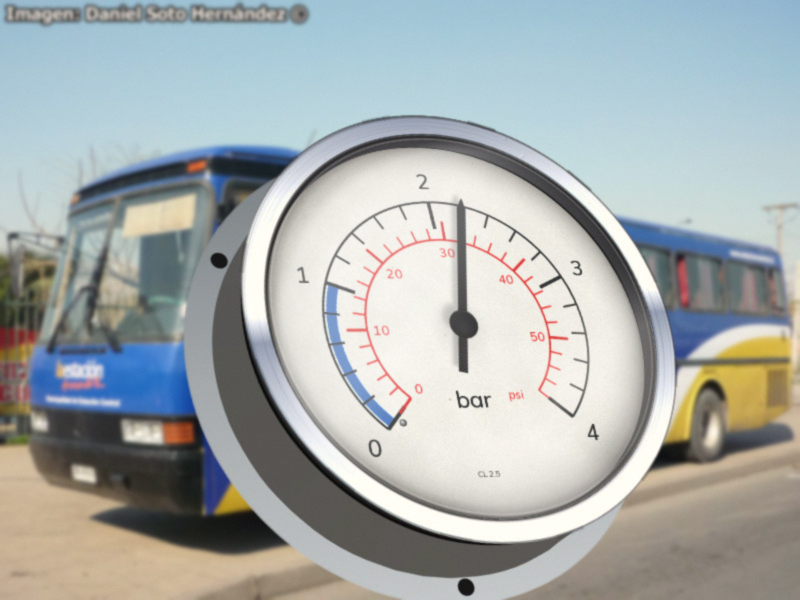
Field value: 2.2bar
